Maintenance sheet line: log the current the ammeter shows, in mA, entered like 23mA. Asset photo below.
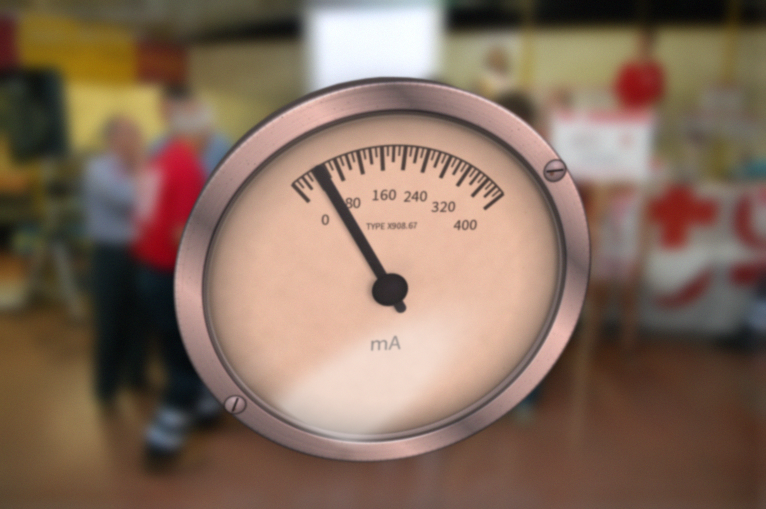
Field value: 50mA
